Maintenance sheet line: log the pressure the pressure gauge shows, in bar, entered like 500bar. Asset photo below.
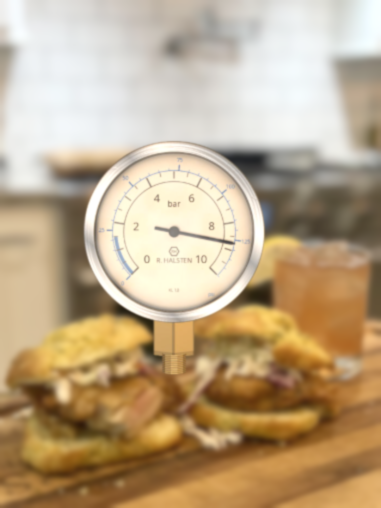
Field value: 8.75bar
